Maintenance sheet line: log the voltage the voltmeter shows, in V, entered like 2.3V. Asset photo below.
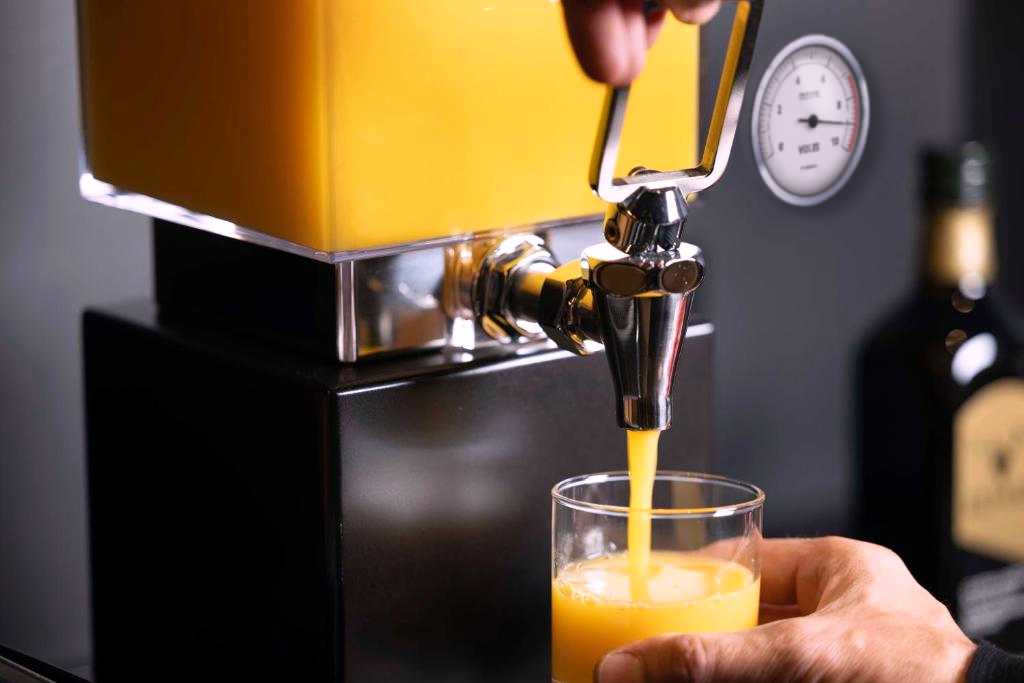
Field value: 9V
